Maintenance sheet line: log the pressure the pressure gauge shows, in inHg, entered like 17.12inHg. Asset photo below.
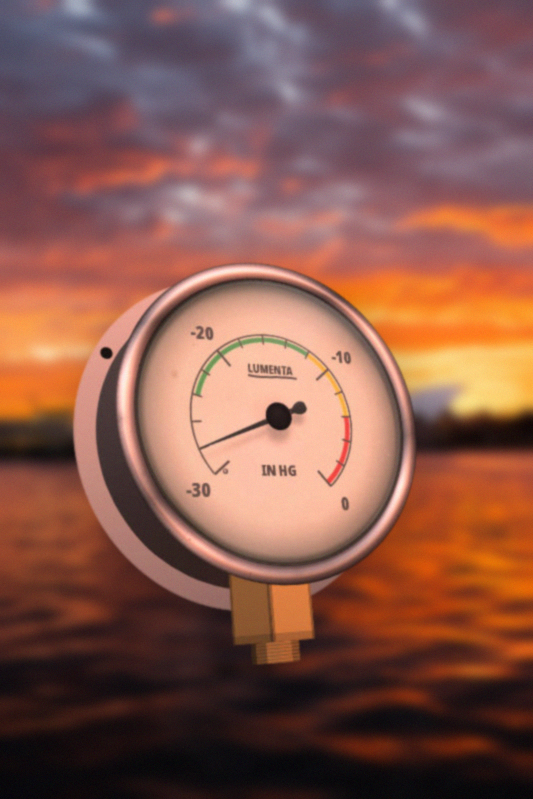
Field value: -28inHg
